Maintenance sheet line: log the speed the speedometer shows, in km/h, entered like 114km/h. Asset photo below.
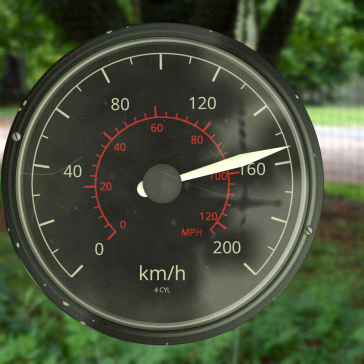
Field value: 155km/h
